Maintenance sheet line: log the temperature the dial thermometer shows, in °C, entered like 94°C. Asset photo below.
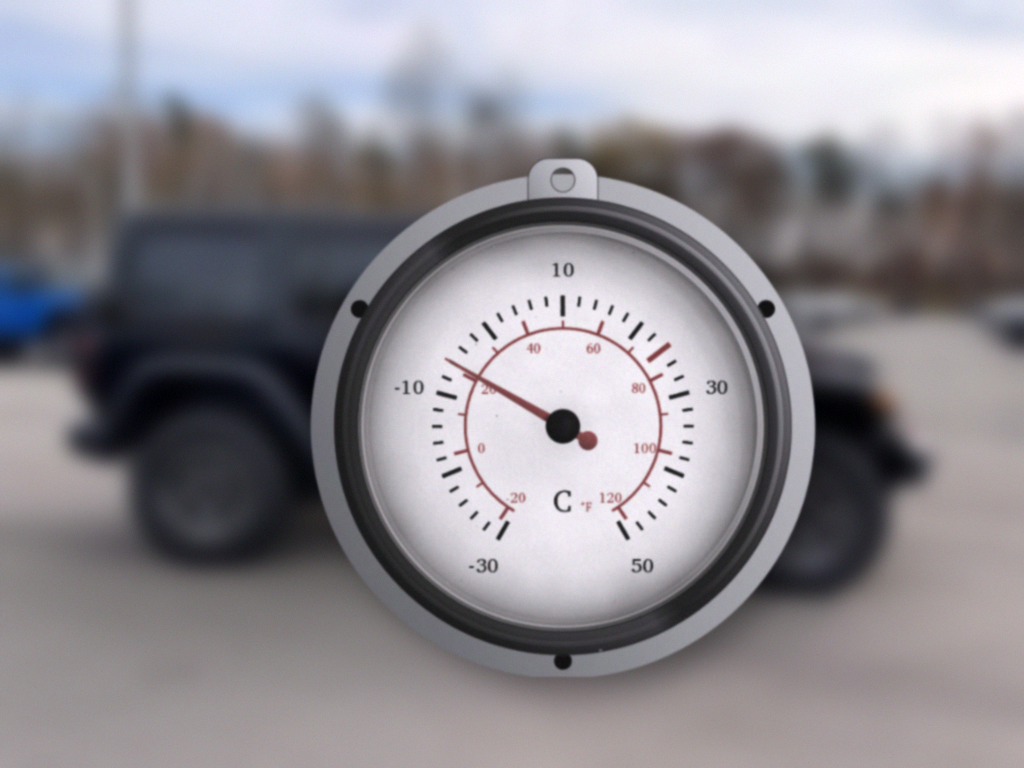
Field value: -6°C
